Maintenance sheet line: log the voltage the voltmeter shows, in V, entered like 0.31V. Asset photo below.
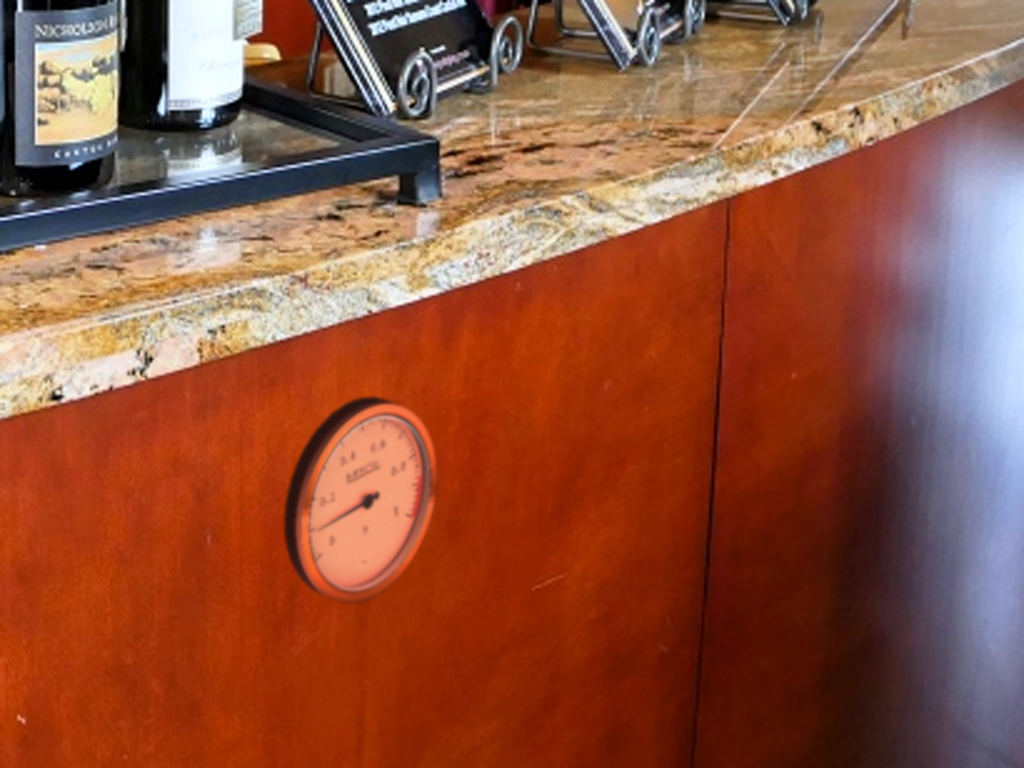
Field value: 0.1V
